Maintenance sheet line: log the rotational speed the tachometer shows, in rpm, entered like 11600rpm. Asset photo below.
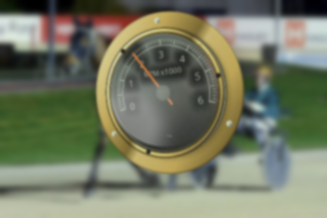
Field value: 2000rpm
